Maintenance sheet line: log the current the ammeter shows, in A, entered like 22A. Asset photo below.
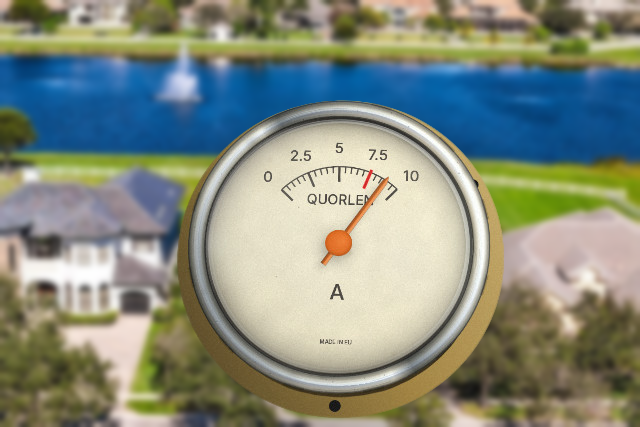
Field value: 9A
